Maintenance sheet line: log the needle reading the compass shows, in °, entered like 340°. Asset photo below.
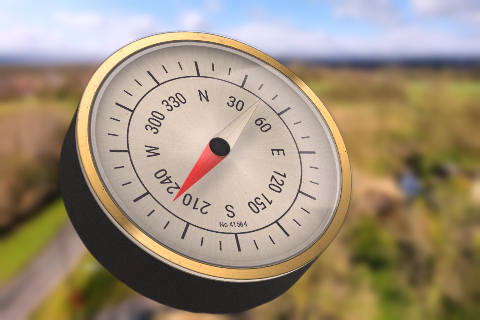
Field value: 225°
